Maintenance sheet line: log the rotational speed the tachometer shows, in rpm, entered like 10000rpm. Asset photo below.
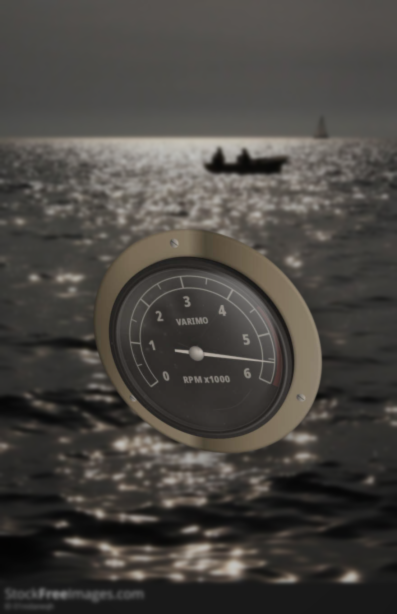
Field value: 5500rpm
